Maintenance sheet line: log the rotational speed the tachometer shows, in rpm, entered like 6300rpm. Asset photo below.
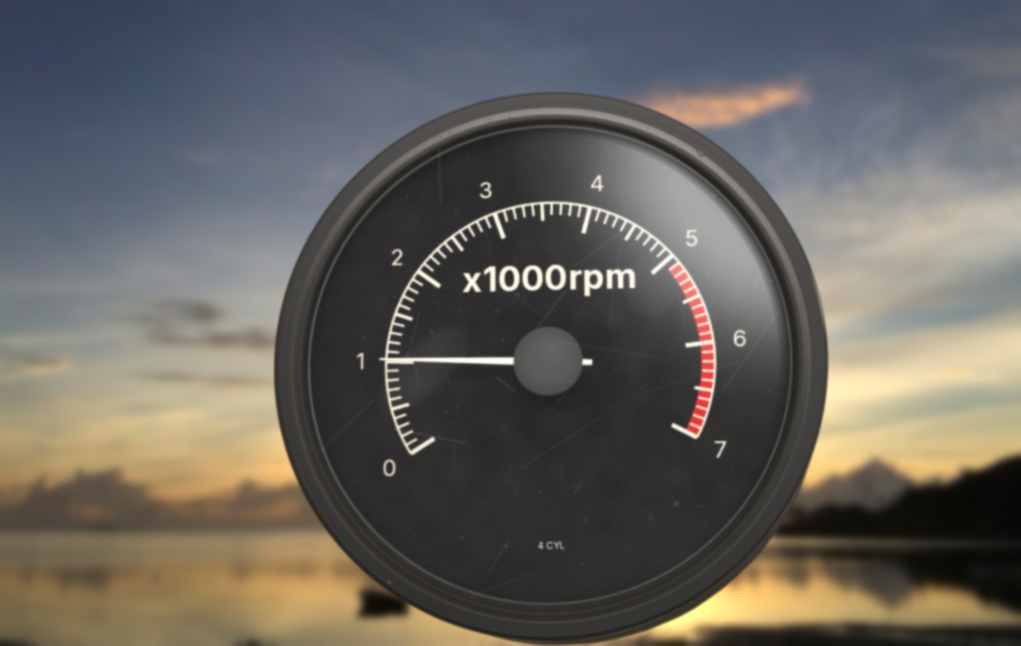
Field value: 1000rpm
